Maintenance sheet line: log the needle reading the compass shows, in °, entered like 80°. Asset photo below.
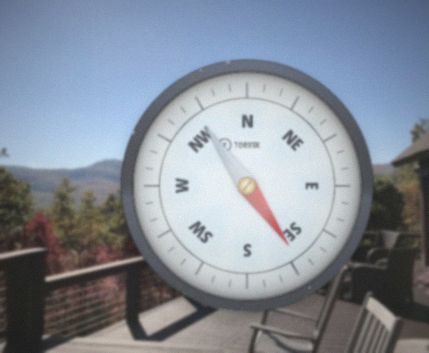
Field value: 145°
